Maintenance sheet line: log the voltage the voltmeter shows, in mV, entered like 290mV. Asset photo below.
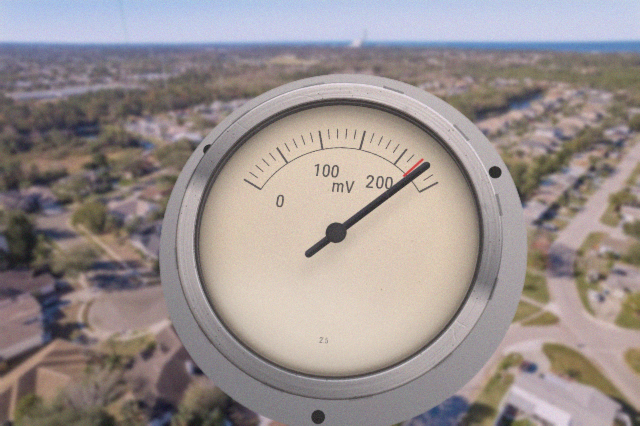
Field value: 230mV
